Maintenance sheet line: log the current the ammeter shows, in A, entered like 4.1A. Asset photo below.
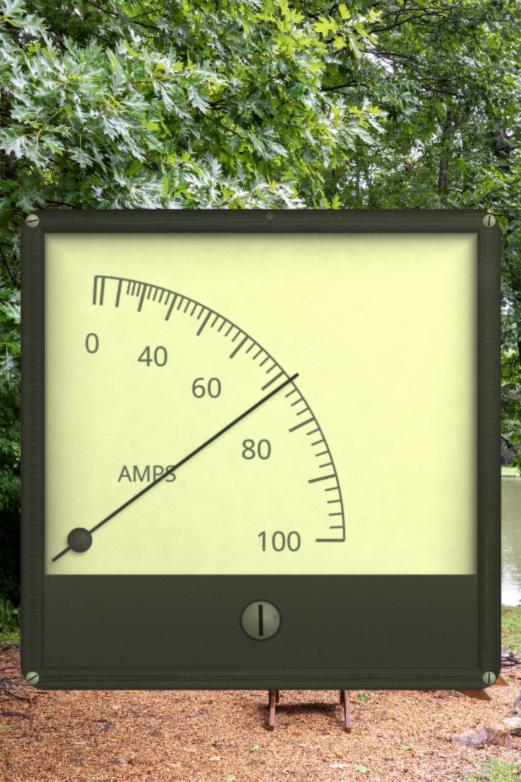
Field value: 72A
